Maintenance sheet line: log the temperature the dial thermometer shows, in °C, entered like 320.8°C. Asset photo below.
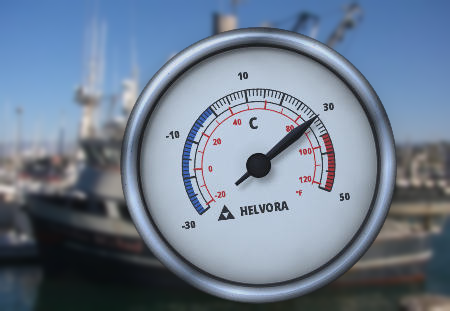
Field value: 30°C
